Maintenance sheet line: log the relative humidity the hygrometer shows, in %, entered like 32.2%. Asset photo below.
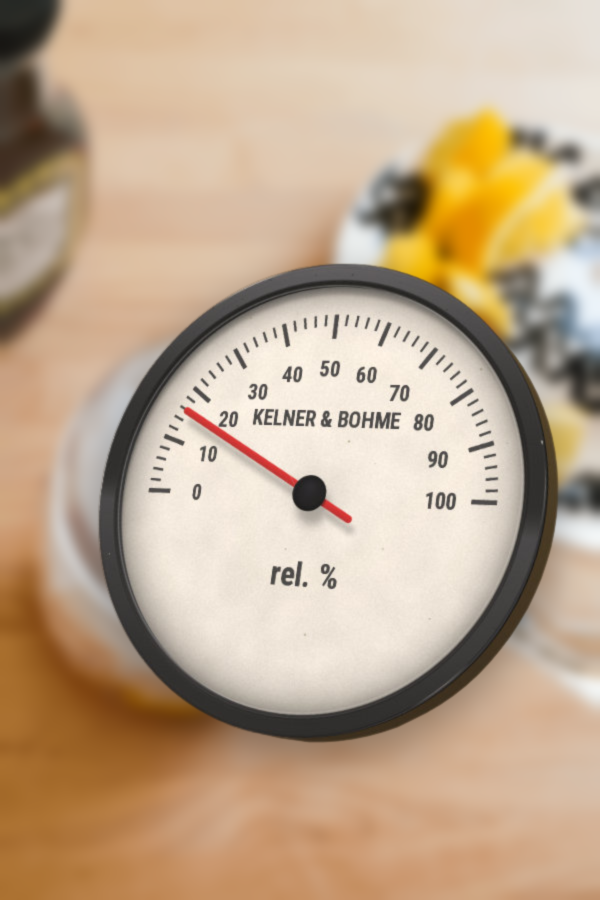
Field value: 16%
